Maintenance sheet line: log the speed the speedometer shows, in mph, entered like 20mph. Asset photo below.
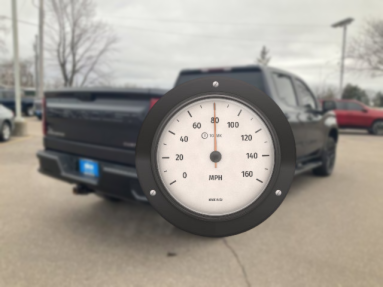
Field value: 80mph
